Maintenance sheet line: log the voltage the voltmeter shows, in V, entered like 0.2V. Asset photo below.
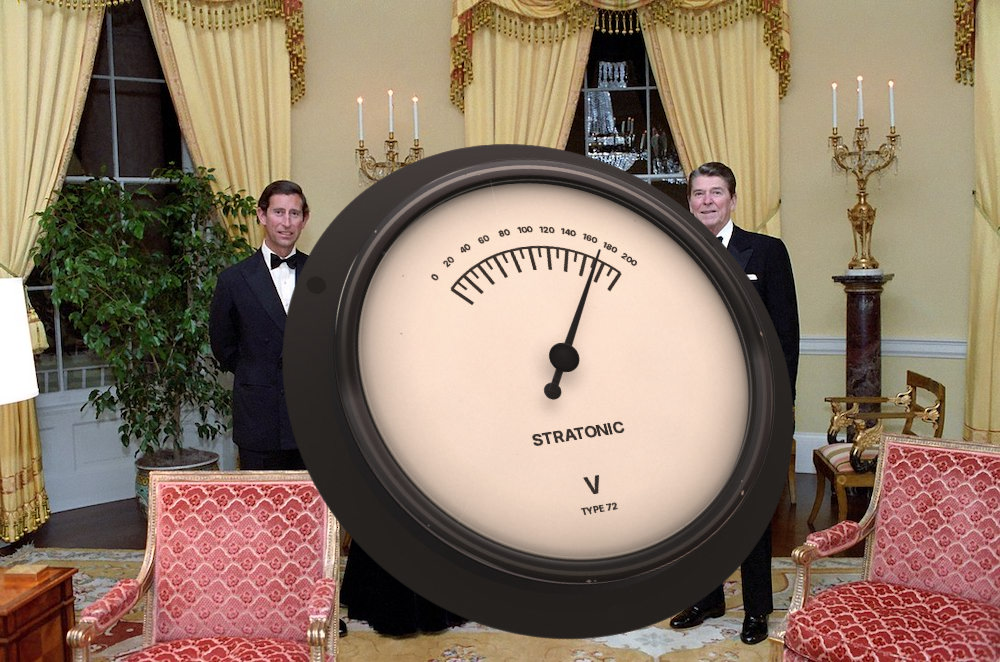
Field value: 170V
